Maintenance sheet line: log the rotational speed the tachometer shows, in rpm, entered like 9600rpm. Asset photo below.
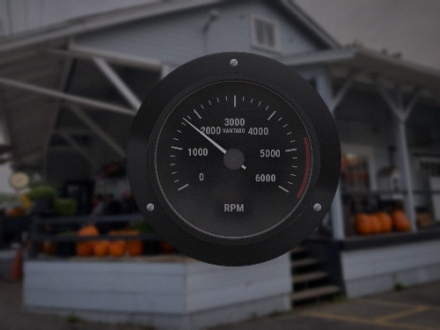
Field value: 1700rpm
